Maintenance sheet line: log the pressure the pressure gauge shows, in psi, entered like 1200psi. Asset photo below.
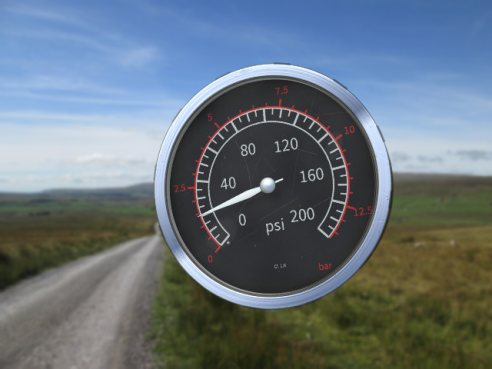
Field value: 20psi
